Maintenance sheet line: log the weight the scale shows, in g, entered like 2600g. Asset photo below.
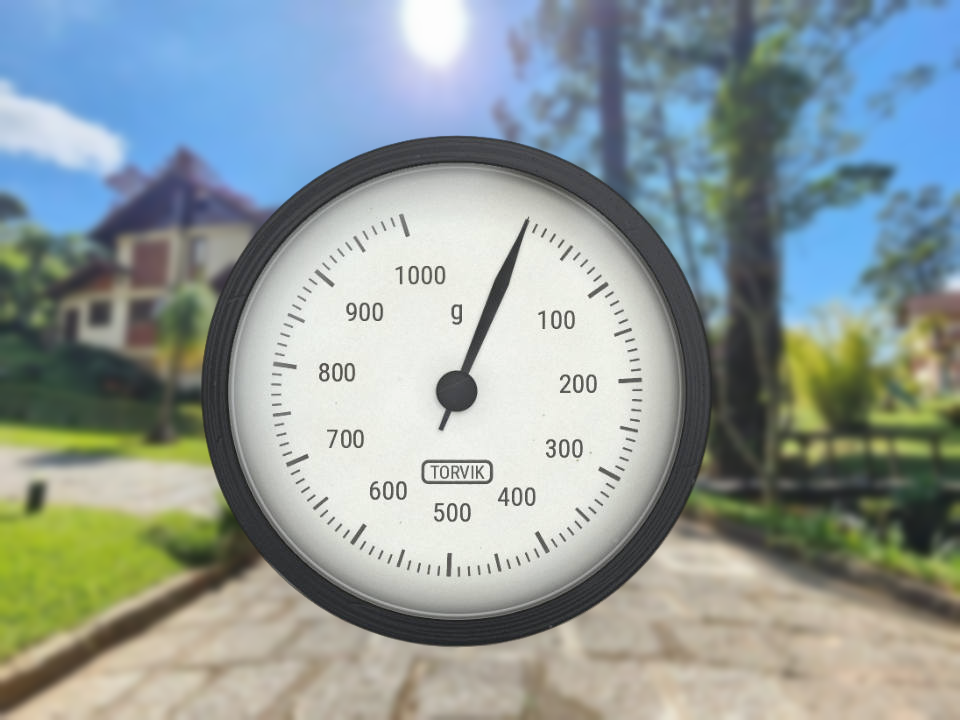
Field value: 0g
